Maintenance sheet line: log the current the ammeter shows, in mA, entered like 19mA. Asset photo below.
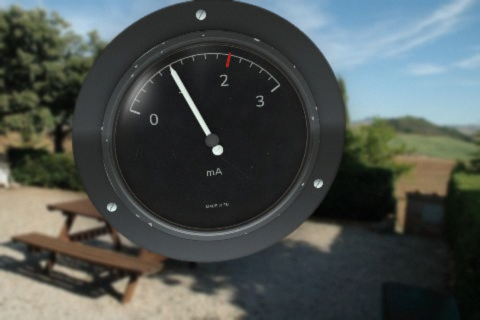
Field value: 1mA
